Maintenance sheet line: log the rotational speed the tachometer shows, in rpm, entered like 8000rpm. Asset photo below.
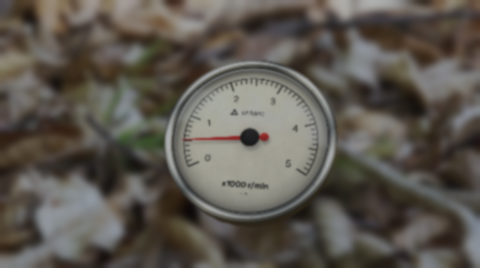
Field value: 500rpm
